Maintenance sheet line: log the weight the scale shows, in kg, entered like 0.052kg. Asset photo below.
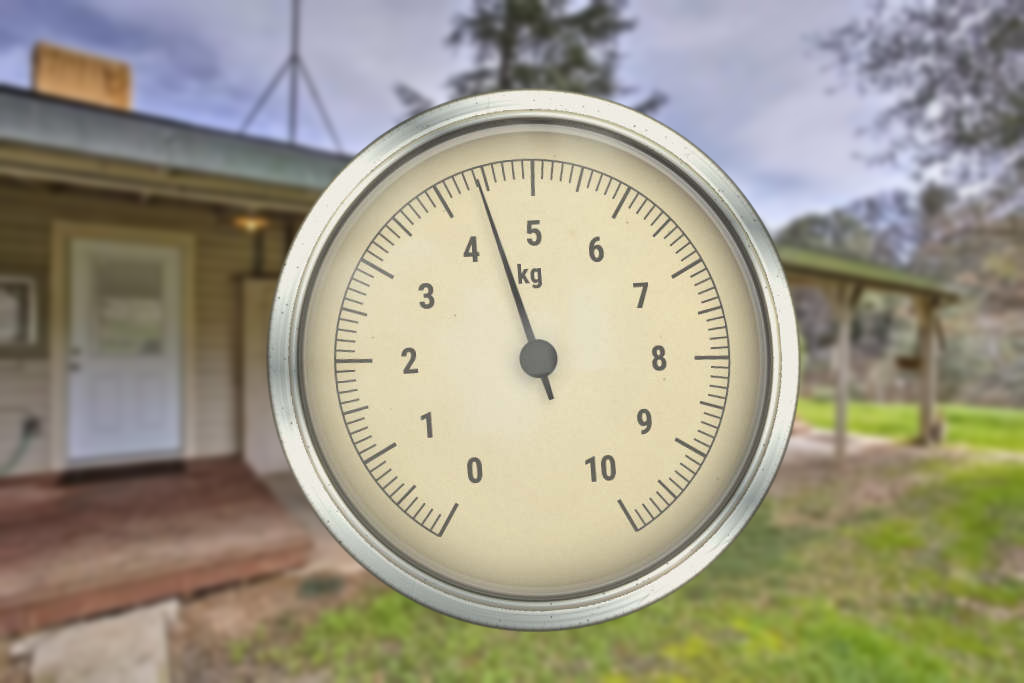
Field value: 4.4kg
